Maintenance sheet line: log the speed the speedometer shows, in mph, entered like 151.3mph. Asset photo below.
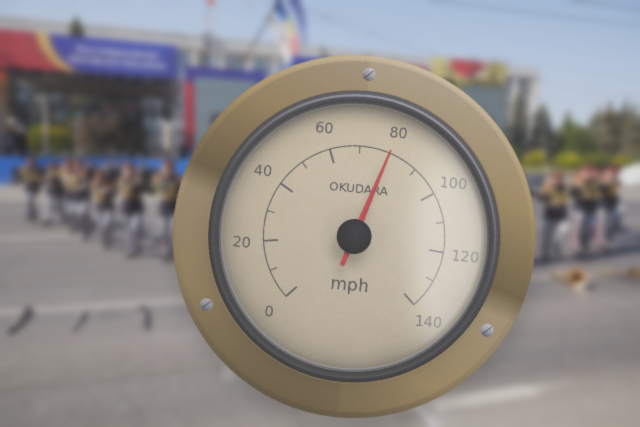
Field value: 80mph
